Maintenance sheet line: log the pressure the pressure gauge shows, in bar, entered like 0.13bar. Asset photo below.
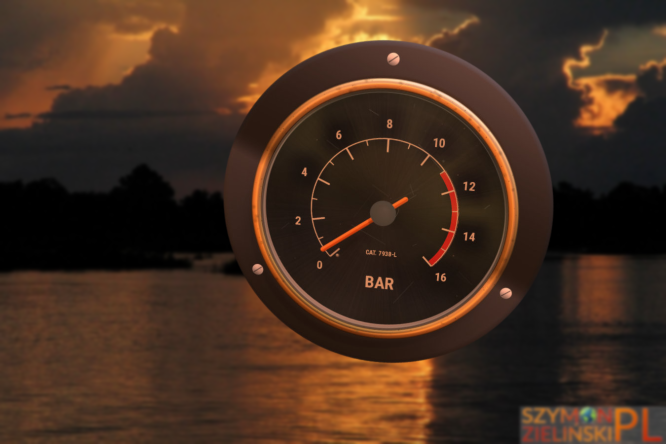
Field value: 0.5bar
